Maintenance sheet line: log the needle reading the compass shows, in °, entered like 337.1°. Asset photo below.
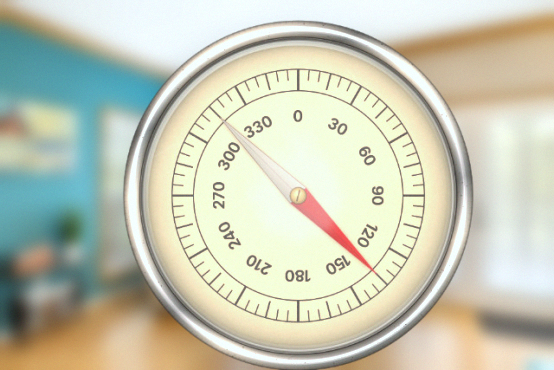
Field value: 135°
